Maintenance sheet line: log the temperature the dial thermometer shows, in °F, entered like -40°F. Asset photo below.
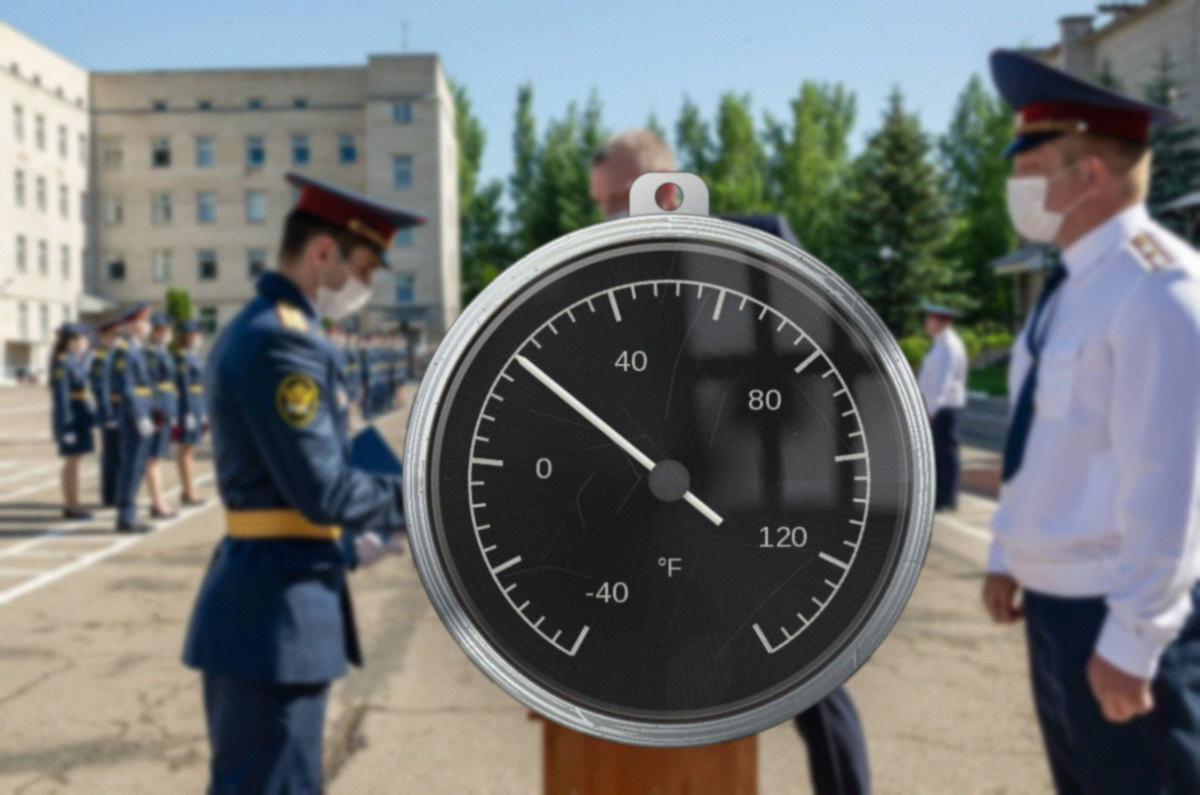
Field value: 20°F
